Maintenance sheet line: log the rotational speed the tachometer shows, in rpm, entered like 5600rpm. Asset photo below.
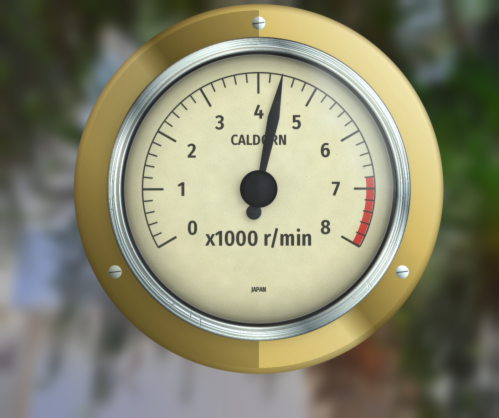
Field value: 4400rpm
